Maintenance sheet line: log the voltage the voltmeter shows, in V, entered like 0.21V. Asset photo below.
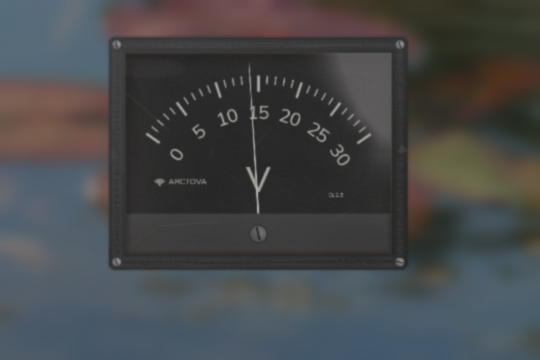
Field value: 14V
